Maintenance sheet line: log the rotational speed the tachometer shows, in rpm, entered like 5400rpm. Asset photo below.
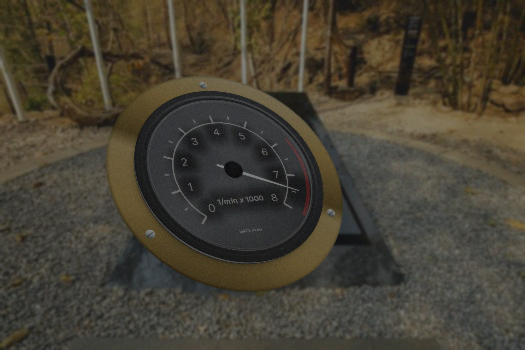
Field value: 7500rpm
